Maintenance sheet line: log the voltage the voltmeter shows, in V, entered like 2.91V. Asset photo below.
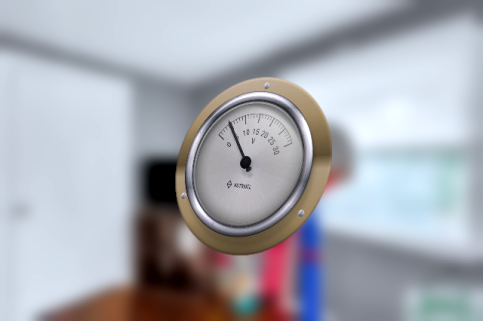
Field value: 5V
